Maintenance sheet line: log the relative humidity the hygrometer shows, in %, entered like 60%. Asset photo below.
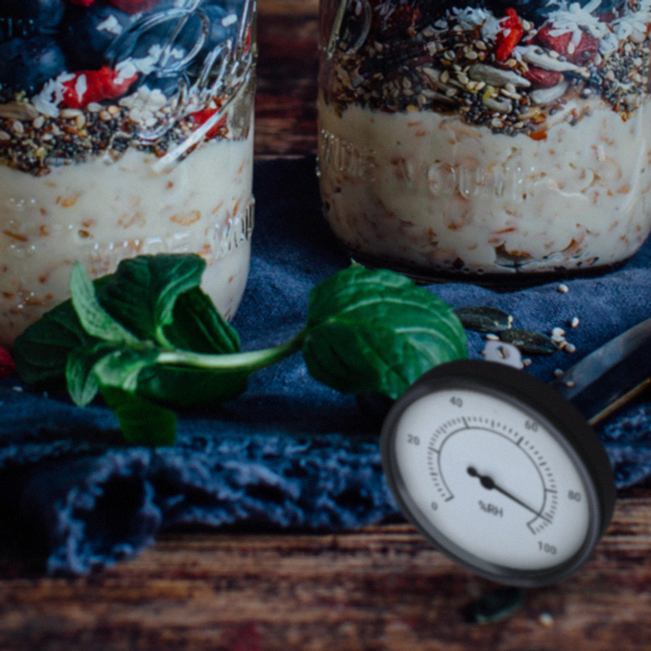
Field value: 90%
